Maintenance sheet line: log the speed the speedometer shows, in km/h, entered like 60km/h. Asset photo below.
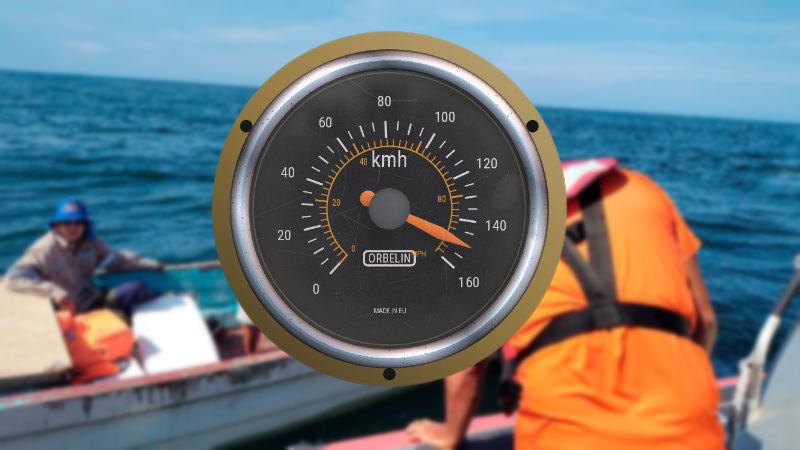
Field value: 150km/h
